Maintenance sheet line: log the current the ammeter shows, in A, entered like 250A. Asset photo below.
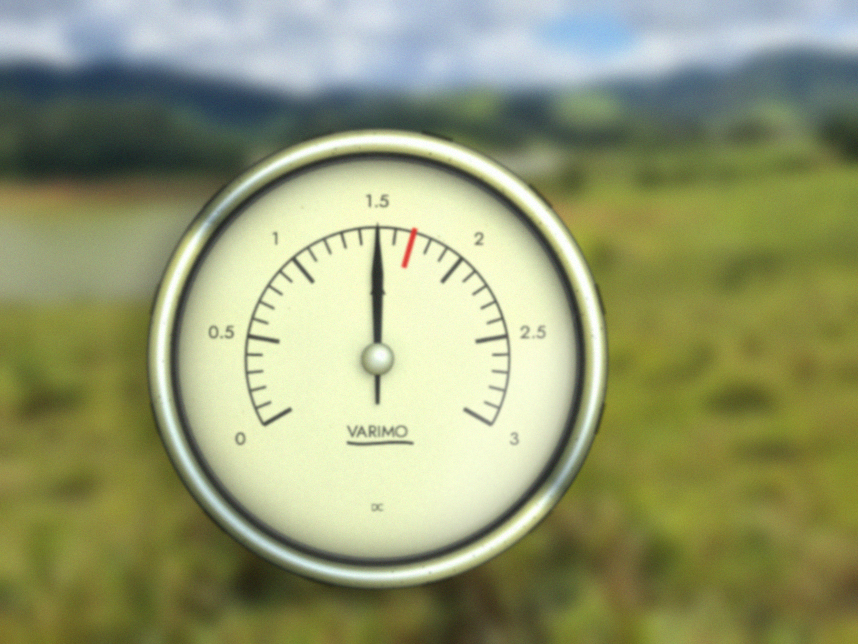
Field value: 1.5A
